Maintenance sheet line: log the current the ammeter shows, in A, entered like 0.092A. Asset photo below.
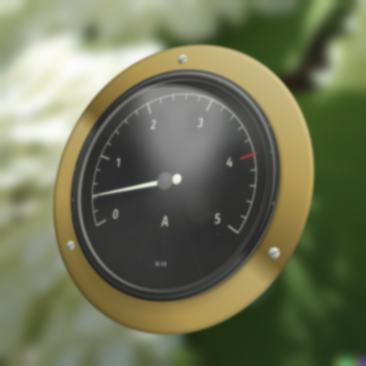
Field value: 0.4A
